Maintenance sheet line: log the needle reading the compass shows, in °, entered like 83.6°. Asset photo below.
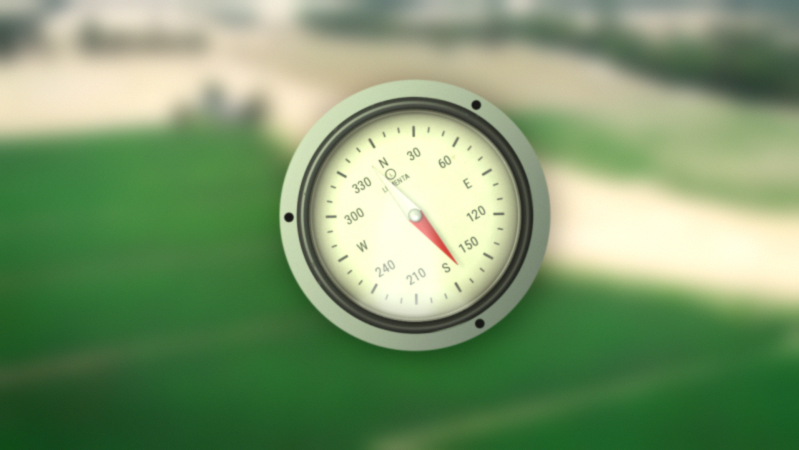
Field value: 170°
